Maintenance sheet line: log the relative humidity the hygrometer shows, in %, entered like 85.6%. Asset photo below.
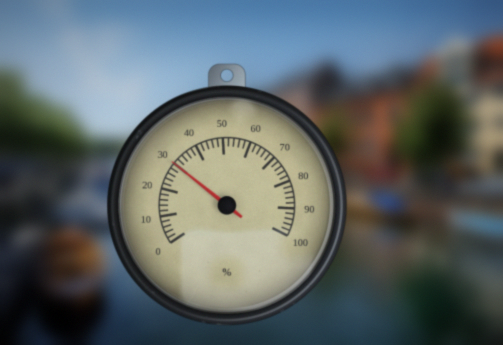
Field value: 30%
